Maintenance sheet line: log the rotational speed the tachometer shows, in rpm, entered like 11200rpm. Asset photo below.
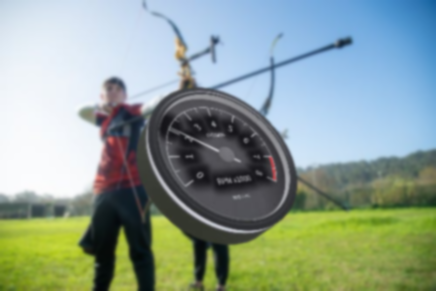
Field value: 2000rpm
